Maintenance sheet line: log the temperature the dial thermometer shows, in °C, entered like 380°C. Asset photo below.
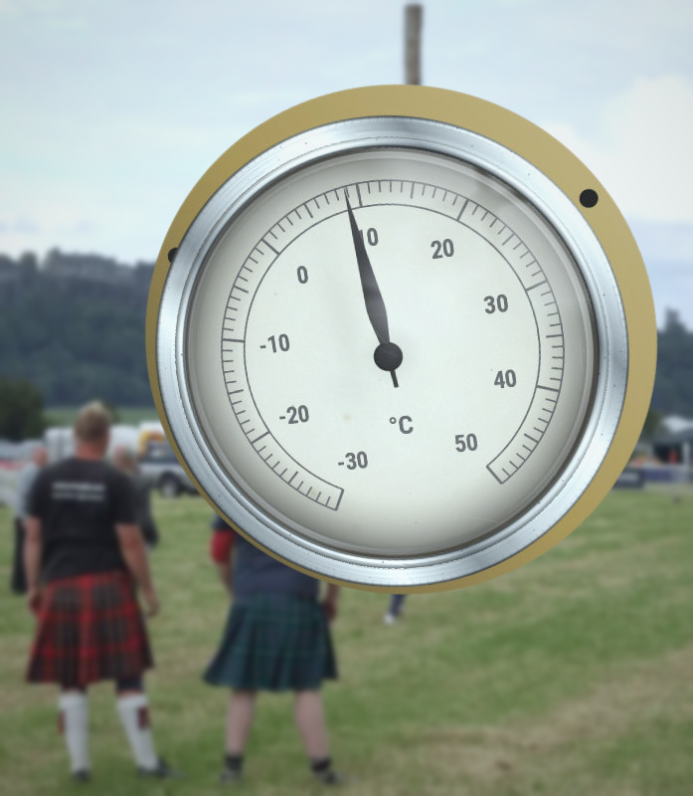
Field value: 9°C
